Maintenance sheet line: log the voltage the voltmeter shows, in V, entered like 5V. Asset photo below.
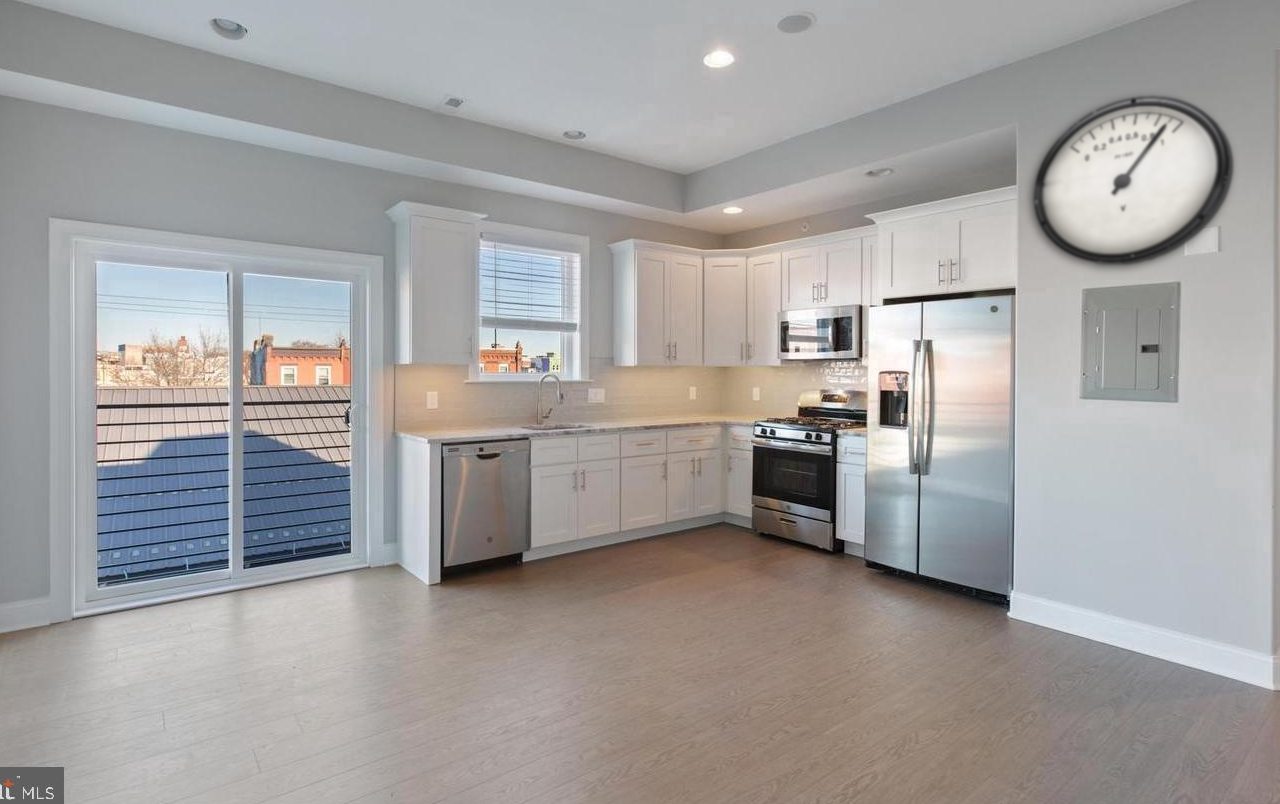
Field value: 0.9V
